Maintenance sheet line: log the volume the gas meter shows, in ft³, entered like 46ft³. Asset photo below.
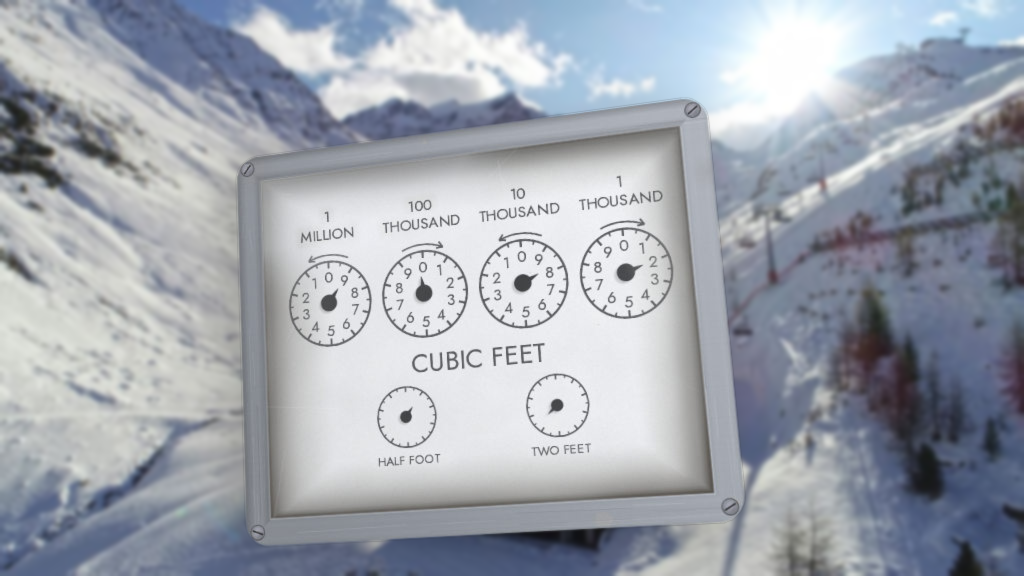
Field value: 898200ft³
